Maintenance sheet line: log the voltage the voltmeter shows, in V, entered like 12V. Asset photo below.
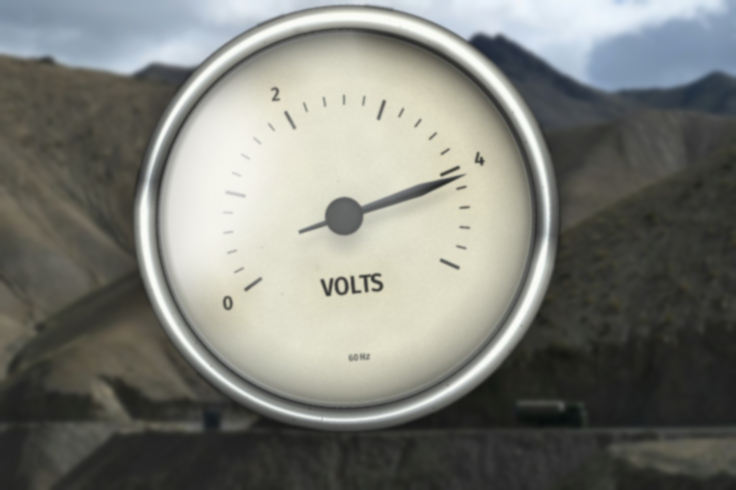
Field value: 4.1V
